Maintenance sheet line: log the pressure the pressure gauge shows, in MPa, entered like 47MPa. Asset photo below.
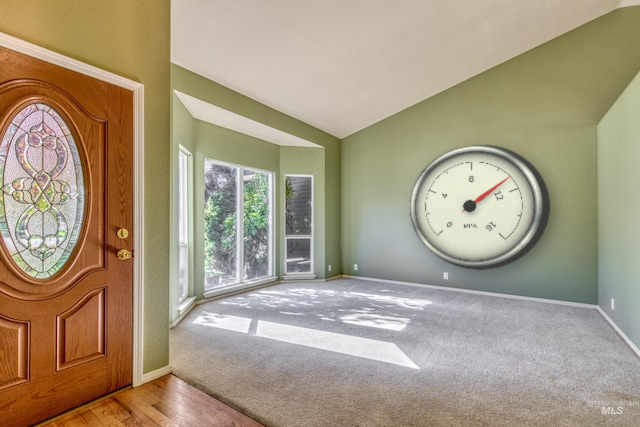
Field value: 11MPa
